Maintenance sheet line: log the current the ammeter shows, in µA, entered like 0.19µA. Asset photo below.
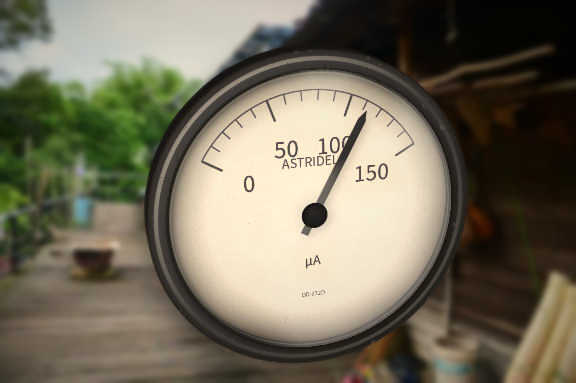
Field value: 110µA
